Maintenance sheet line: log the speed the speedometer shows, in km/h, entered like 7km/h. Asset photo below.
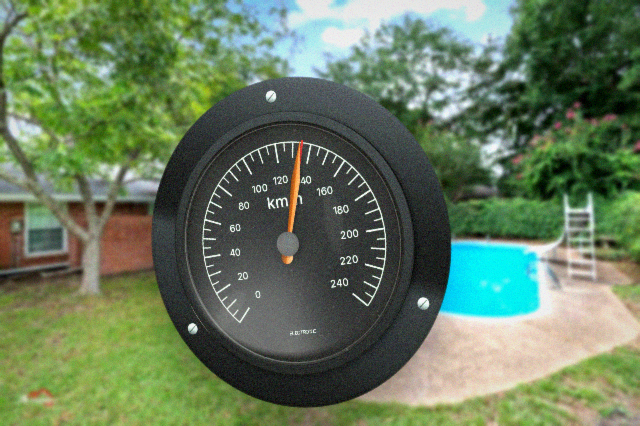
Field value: 135km/h
